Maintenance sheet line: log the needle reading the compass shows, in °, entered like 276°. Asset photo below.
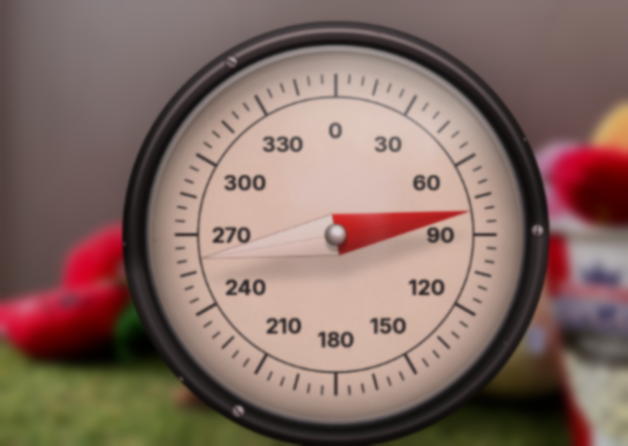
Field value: 80°
